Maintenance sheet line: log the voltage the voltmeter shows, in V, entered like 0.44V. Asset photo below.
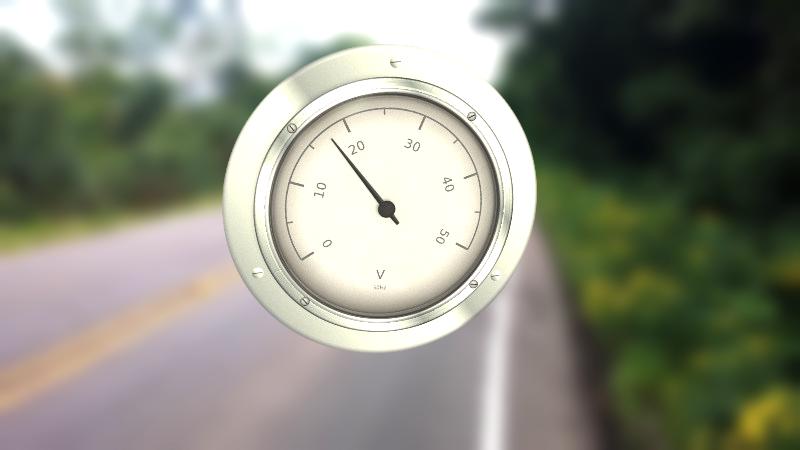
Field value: 17.5V
